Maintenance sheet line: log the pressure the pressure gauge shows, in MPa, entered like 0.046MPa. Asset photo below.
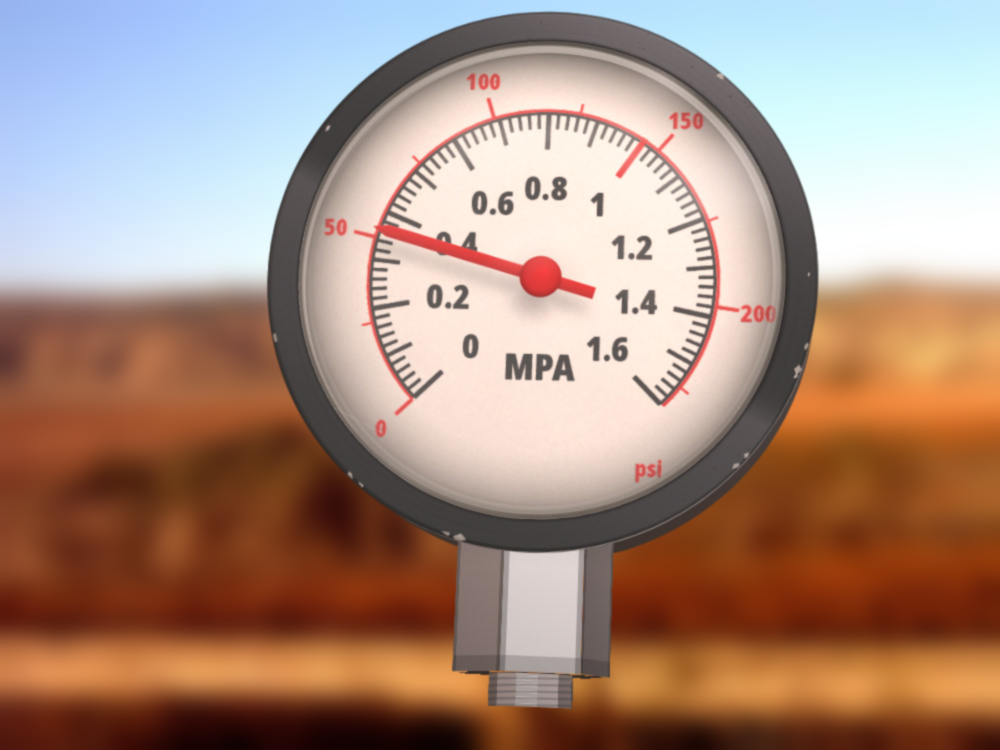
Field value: 0.36MPa
